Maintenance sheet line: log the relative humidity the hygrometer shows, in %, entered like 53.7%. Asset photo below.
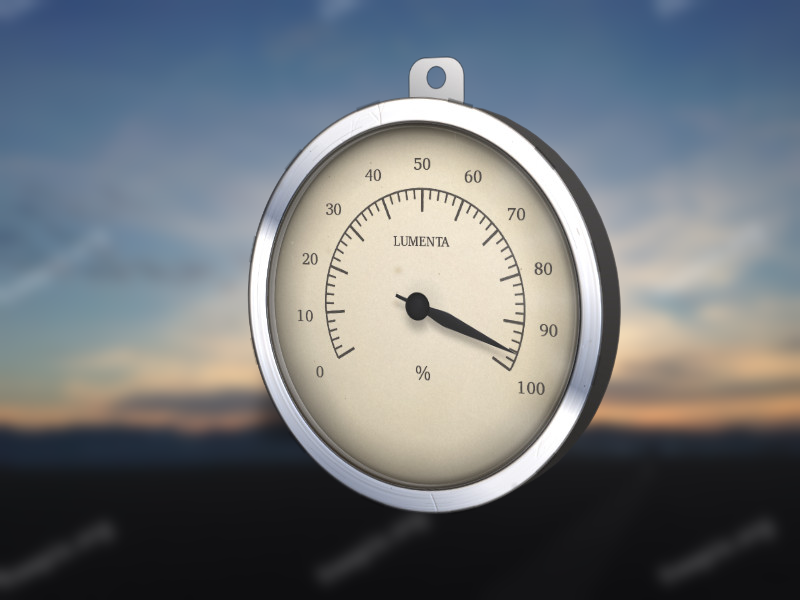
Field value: 96%
